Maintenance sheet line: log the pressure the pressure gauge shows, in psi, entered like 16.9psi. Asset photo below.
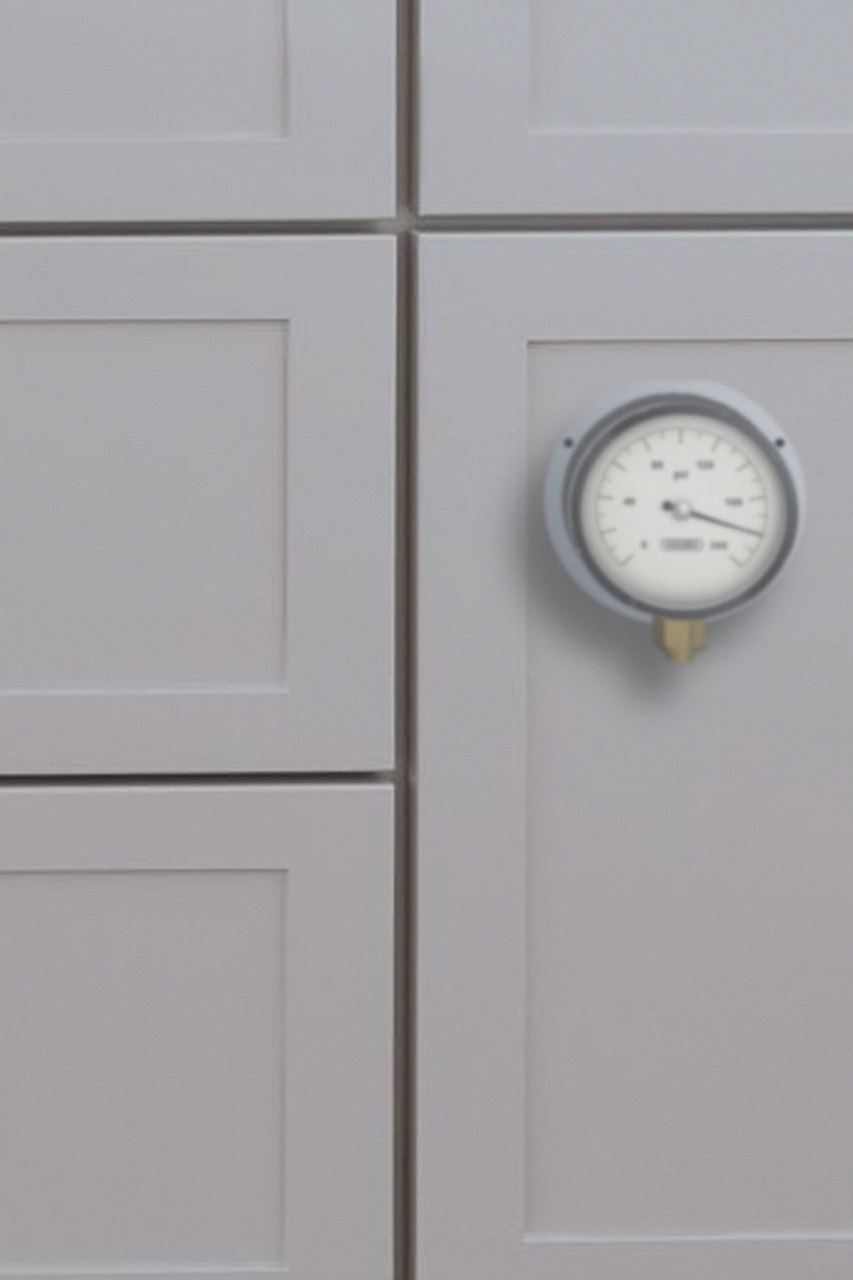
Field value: 180psi
